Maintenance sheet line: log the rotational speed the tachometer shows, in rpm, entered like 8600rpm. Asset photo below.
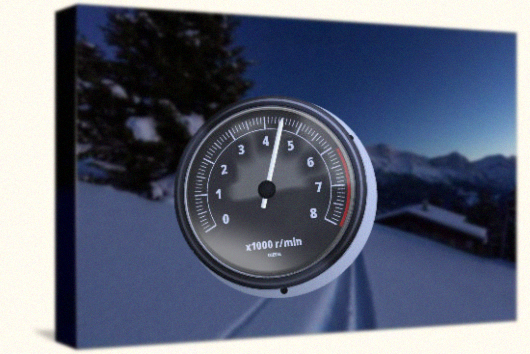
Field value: 4500rpm
